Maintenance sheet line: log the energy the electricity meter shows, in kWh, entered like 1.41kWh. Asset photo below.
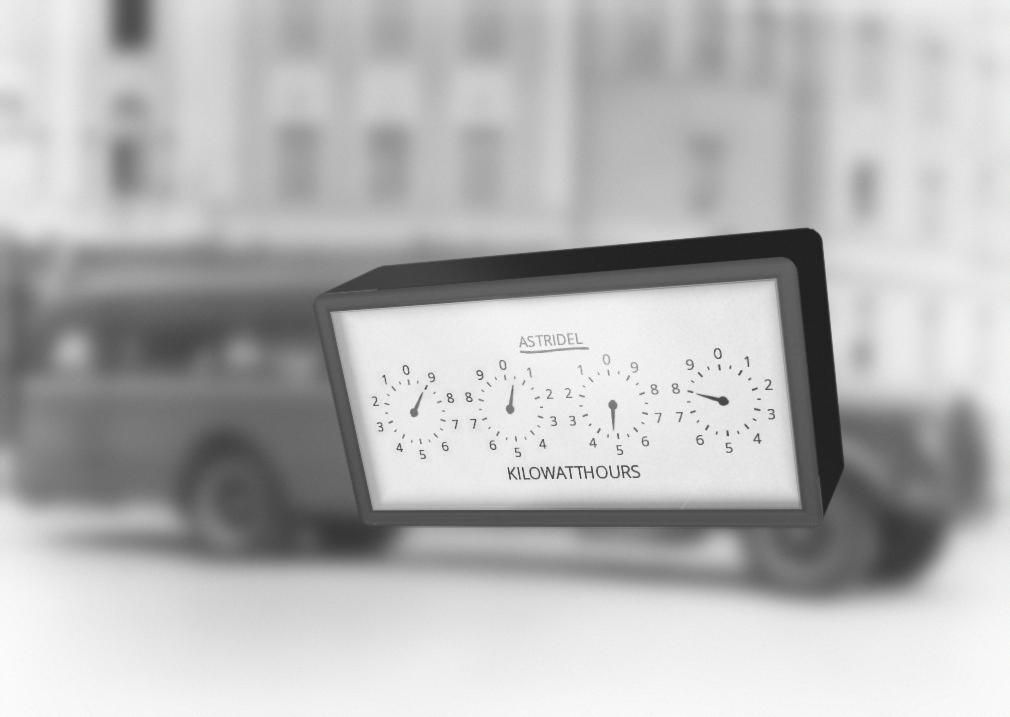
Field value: 9048kWh
